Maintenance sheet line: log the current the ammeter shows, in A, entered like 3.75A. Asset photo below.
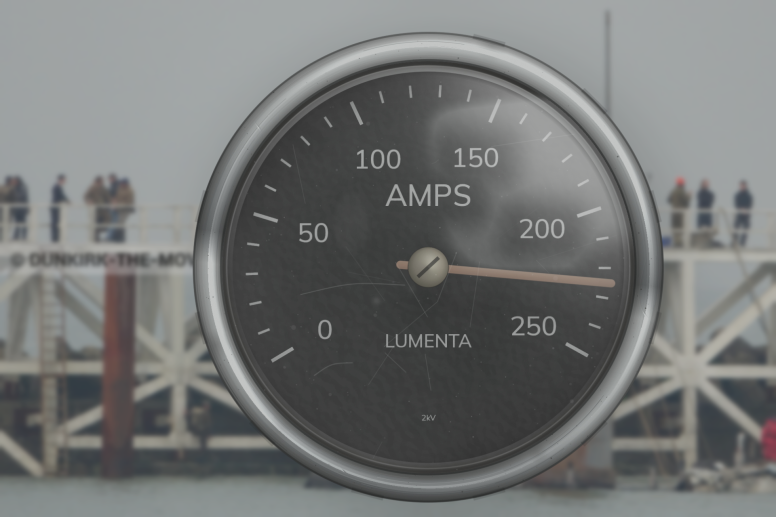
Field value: 225A
